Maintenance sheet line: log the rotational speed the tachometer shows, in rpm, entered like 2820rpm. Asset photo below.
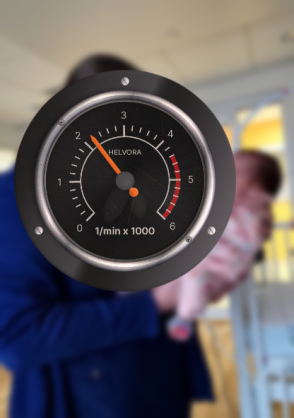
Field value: 2200rpm
